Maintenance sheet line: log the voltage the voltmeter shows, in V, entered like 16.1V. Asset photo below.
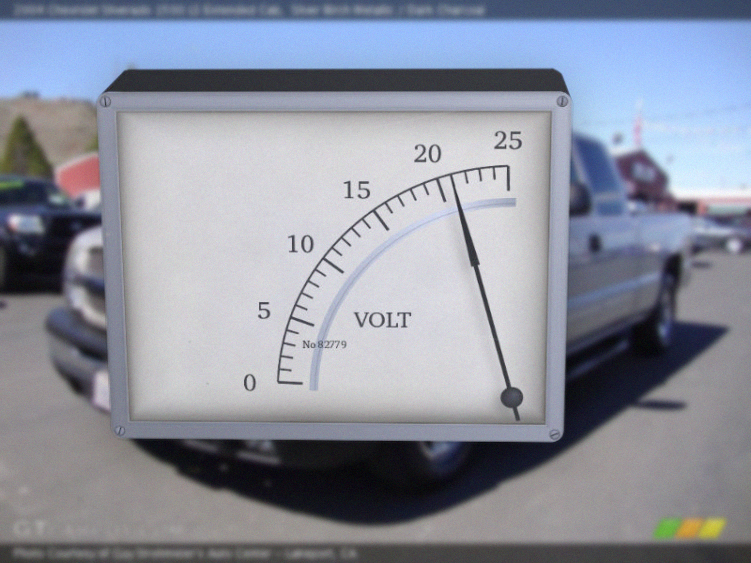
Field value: 21V
